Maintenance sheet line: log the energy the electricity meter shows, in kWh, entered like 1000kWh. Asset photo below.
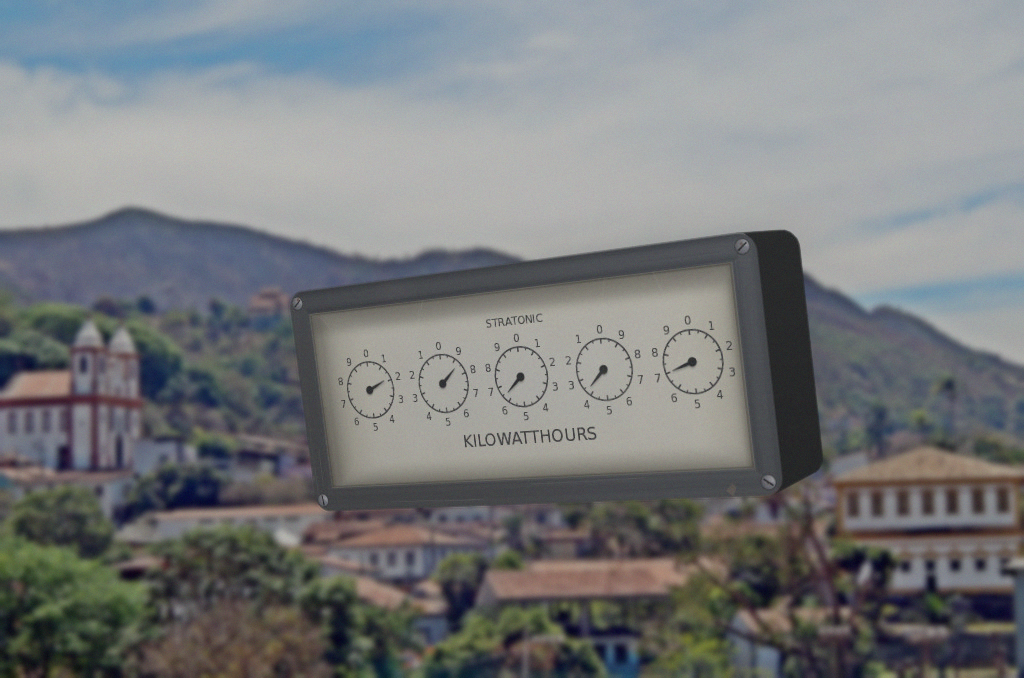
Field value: 18637kWh
